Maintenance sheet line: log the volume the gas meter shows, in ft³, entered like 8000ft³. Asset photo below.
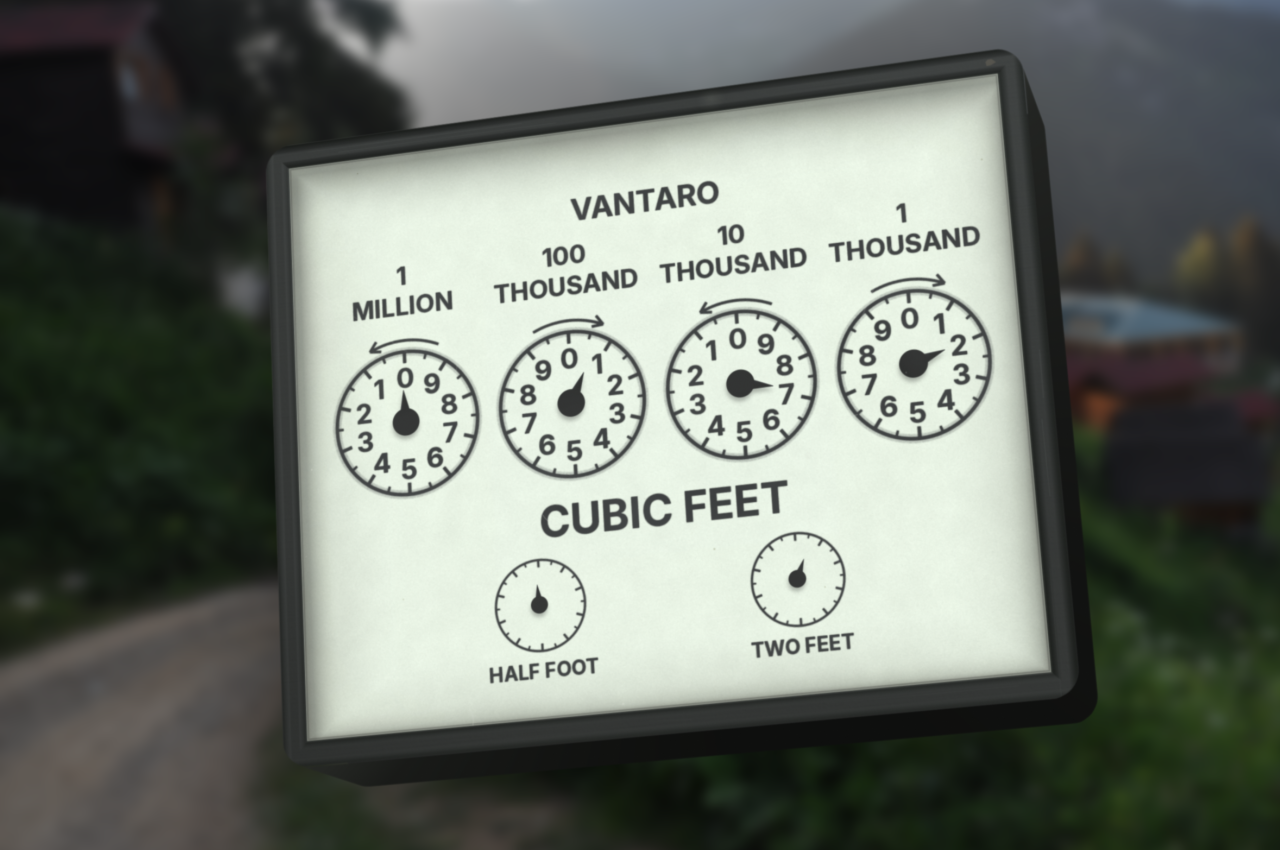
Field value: 7200ft³
